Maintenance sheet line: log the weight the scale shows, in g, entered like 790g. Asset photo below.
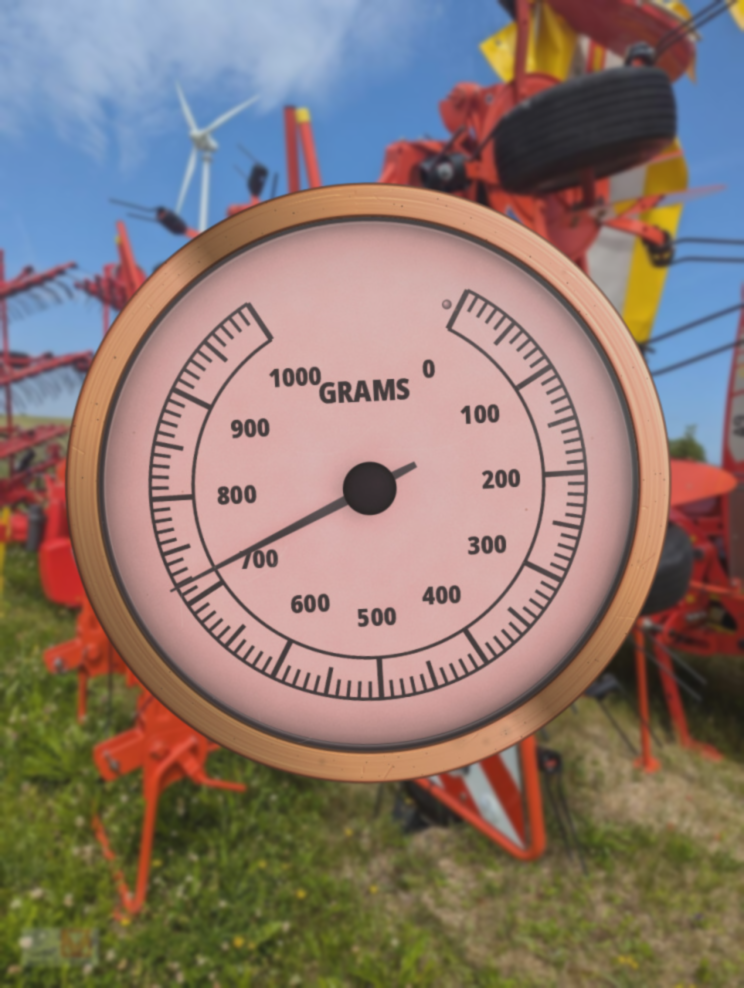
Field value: 720g
